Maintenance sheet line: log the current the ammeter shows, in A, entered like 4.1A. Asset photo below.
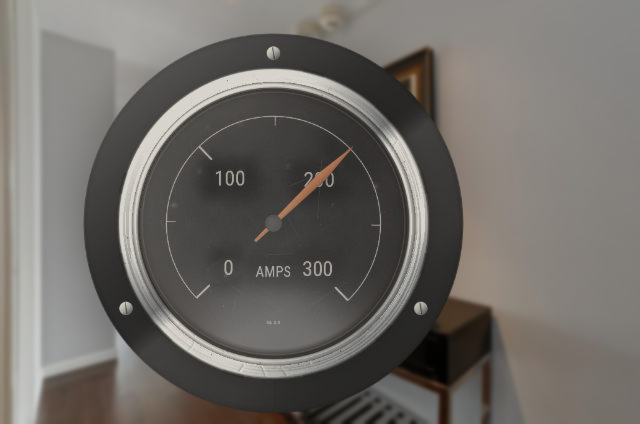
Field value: 200A
